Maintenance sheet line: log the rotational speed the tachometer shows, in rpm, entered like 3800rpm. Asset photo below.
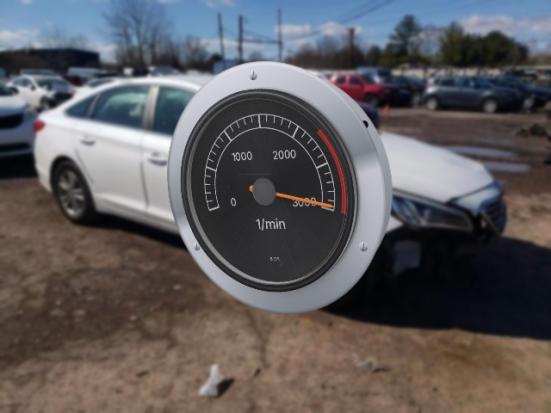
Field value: 2950rpm
